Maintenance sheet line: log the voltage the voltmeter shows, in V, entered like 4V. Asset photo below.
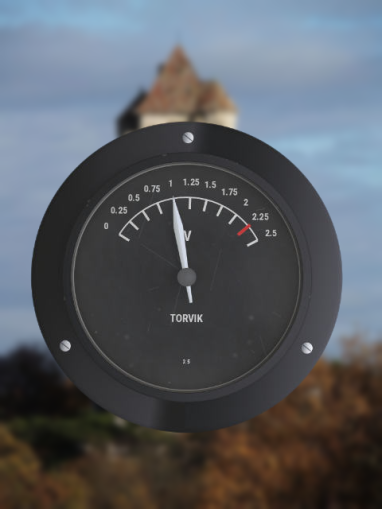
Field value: 1V
